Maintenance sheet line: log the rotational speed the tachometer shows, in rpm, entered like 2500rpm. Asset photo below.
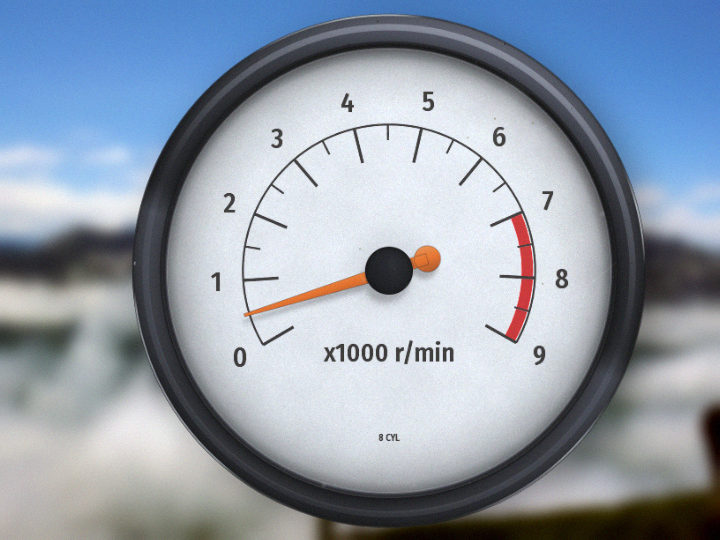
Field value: 500rpm
